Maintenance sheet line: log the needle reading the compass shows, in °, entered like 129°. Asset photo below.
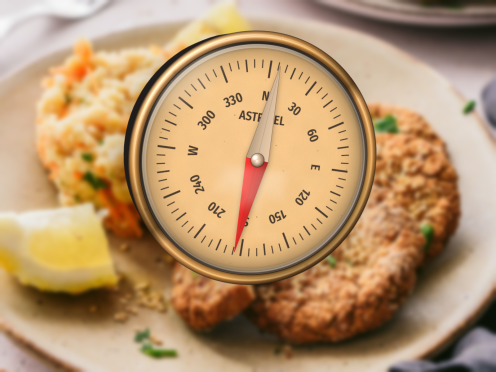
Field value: 185°
